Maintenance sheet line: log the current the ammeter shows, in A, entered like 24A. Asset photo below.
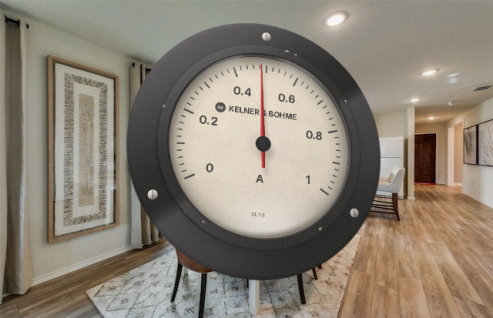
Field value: 0.48A
